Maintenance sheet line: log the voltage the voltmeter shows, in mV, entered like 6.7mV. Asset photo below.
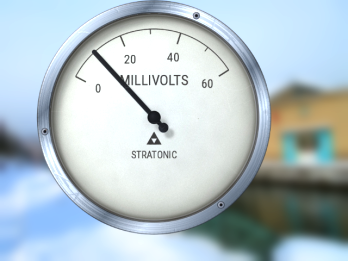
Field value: 10mV
